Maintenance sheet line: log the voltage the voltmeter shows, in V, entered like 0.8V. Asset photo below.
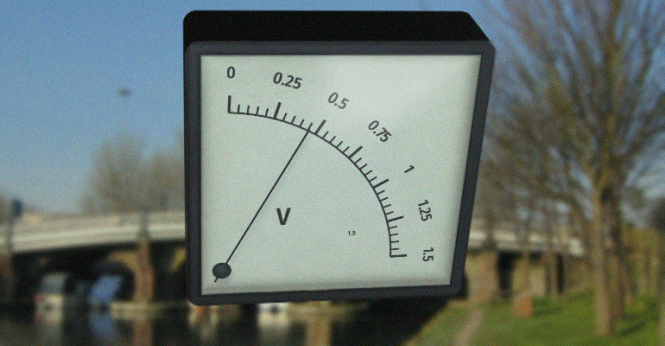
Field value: 0.45V
